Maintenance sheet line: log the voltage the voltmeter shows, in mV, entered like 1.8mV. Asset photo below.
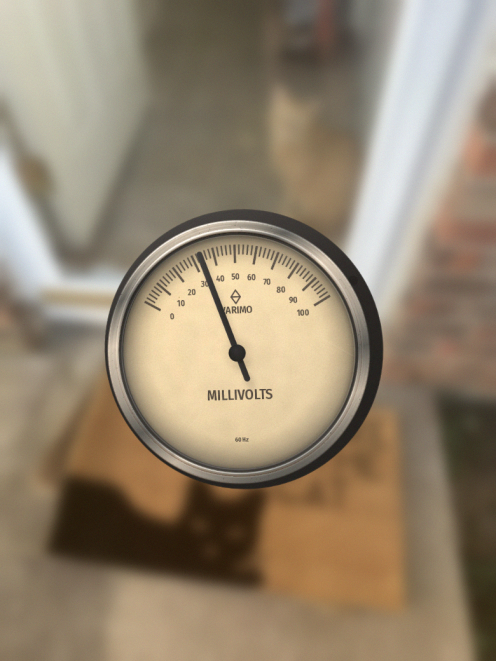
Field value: 34mV
